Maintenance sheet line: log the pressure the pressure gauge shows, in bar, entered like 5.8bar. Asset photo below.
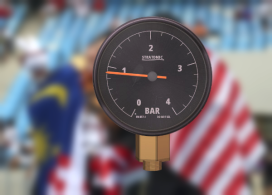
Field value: 0.9bar
